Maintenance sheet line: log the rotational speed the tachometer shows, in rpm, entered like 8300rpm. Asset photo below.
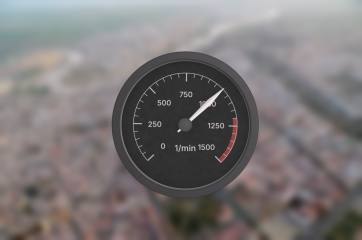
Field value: 1000rpm
